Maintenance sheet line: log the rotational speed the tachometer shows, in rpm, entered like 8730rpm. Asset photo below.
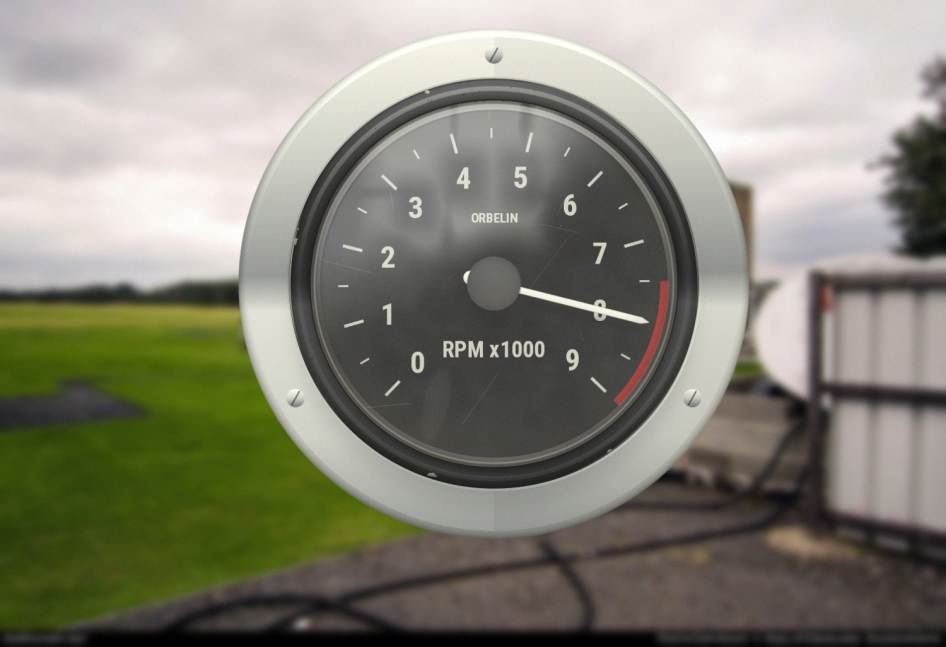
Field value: 8000rpm
